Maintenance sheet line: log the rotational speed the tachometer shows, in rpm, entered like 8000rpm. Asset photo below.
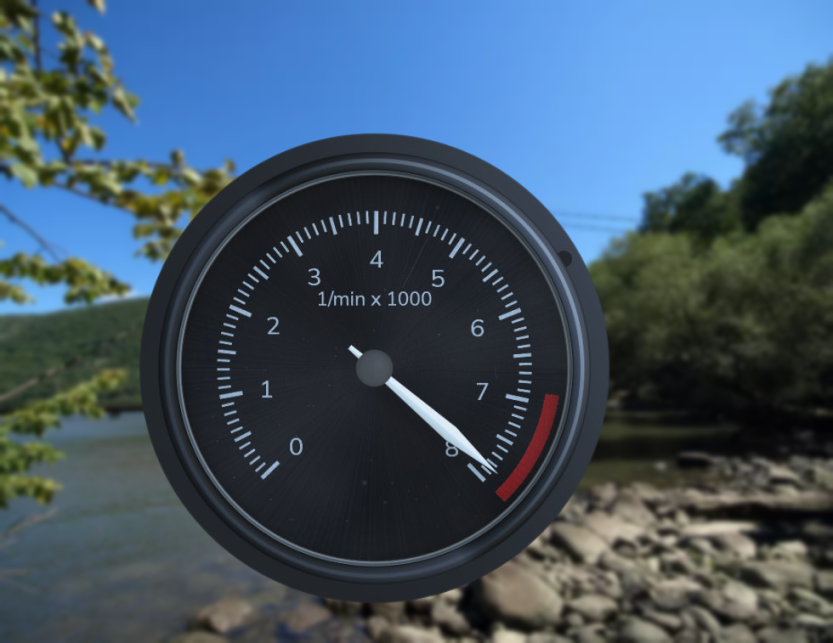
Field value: 7850rpm
